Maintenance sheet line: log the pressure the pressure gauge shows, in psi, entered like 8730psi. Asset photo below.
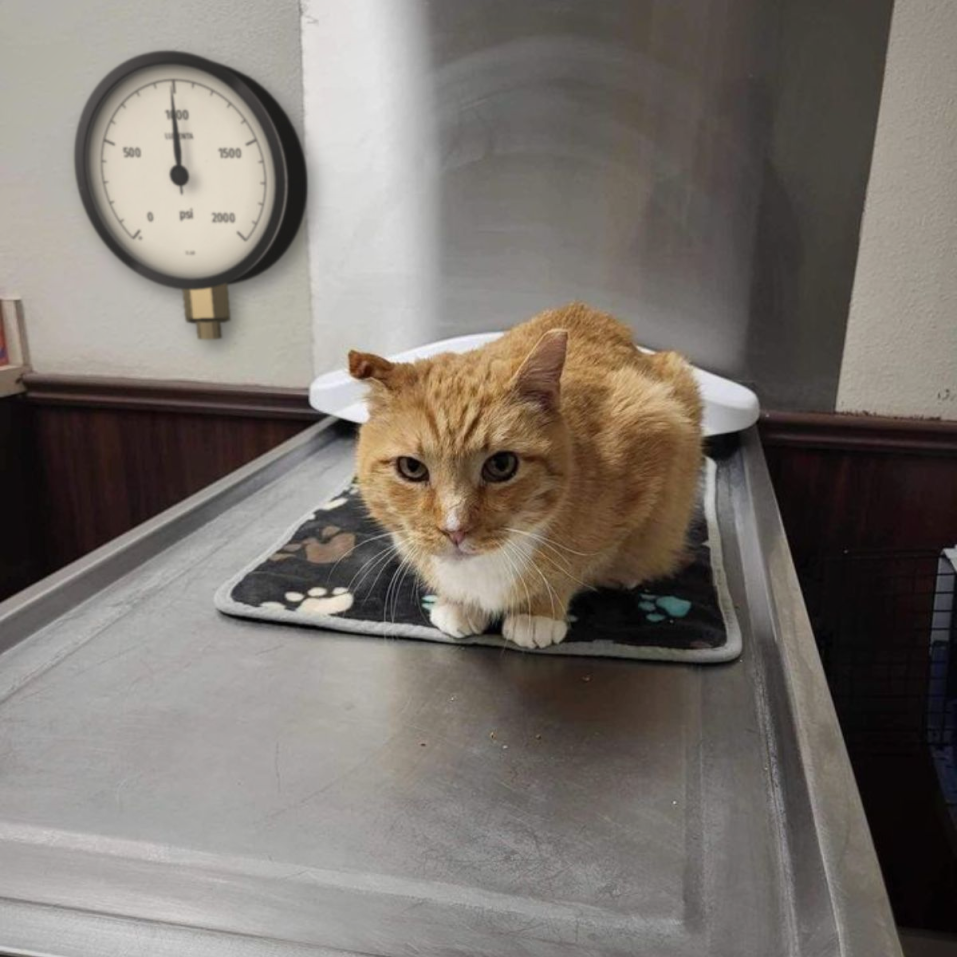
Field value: 1000psi
